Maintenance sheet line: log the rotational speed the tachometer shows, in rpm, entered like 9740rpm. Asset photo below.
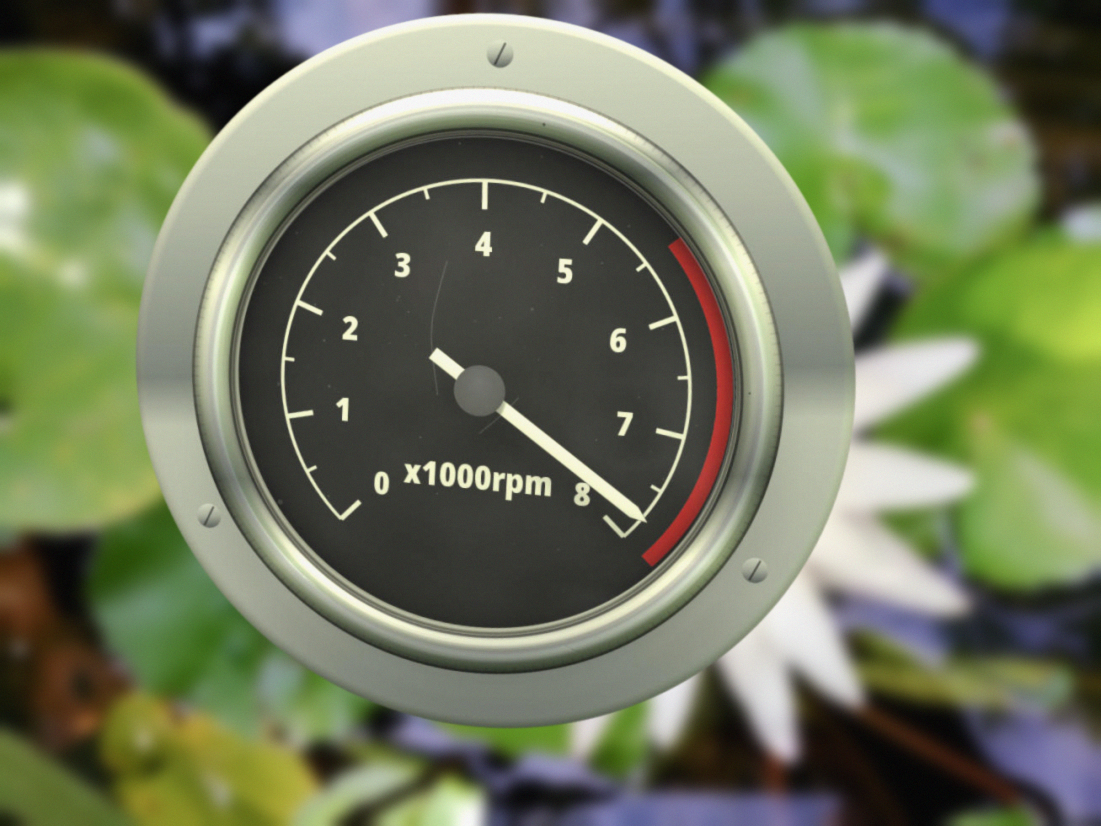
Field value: 7750rpm
